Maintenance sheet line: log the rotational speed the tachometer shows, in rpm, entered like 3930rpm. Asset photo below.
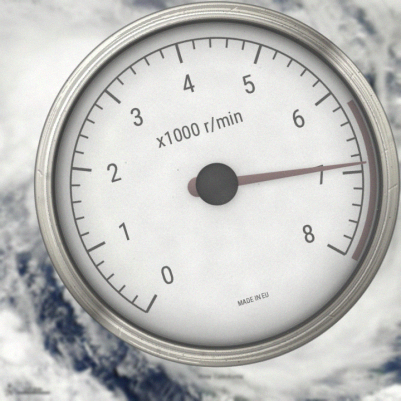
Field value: 6900rpm
